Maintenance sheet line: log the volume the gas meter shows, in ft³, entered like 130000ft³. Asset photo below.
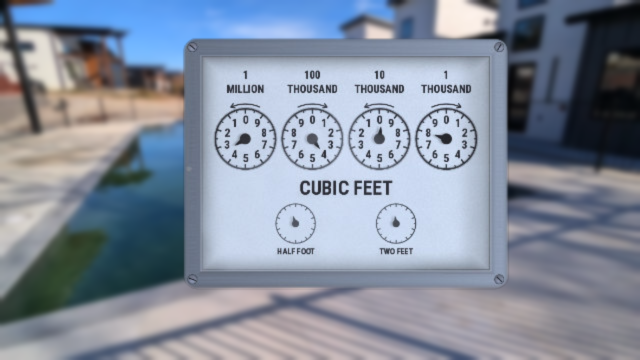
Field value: 339800ft³
